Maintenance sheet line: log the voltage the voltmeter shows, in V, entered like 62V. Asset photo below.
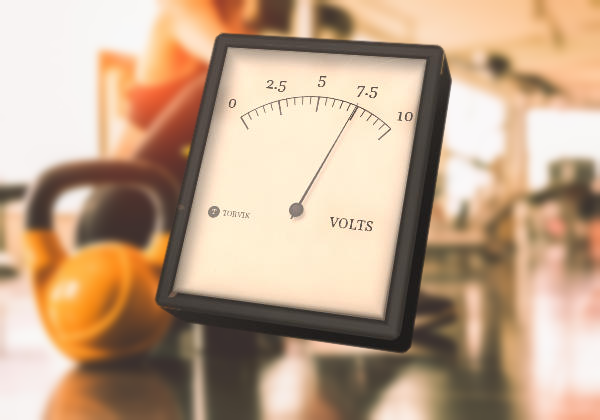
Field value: 7.5V
